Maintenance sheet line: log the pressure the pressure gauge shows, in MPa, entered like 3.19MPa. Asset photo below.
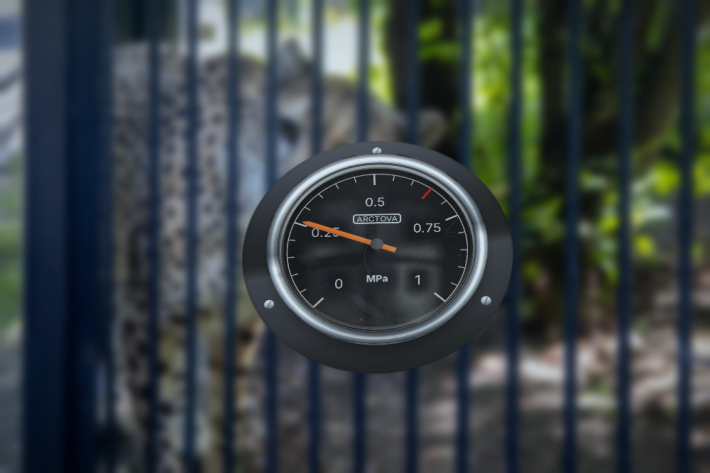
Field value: 0.25MPa
